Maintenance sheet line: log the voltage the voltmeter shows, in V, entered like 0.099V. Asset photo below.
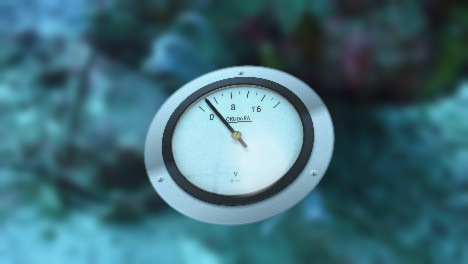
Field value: 2V
